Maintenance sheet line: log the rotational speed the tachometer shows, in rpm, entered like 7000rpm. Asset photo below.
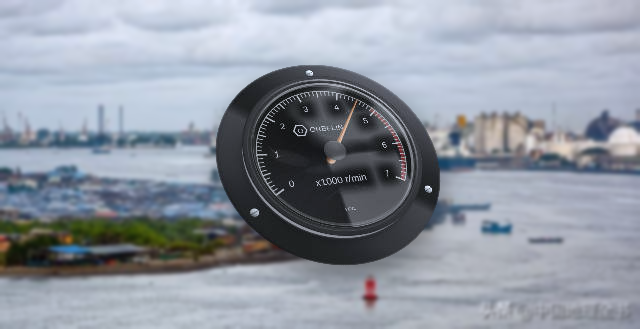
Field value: 4500rpm
